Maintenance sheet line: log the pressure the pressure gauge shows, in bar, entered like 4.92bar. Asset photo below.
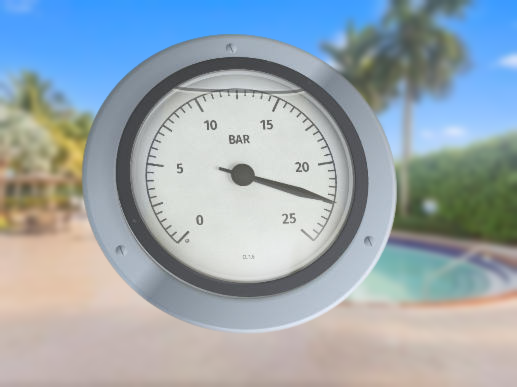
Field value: 22.5bar
